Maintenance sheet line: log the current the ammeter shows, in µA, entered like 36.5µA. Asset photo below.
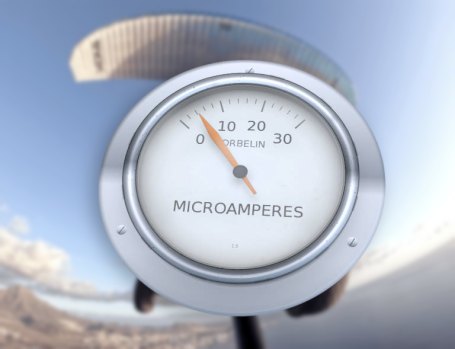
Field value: 4µA
